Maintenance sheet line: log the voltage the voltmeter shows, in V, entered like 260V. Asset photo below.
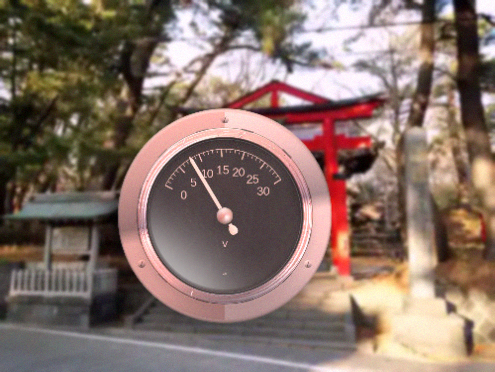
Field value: 8V
